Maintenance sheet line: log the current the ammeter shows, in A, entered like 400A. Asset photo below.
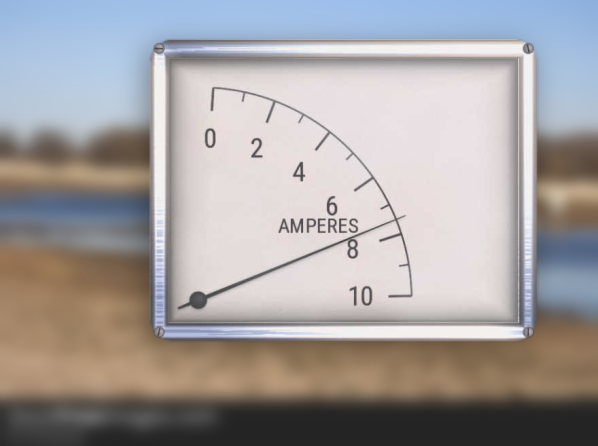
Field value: 7.5A
